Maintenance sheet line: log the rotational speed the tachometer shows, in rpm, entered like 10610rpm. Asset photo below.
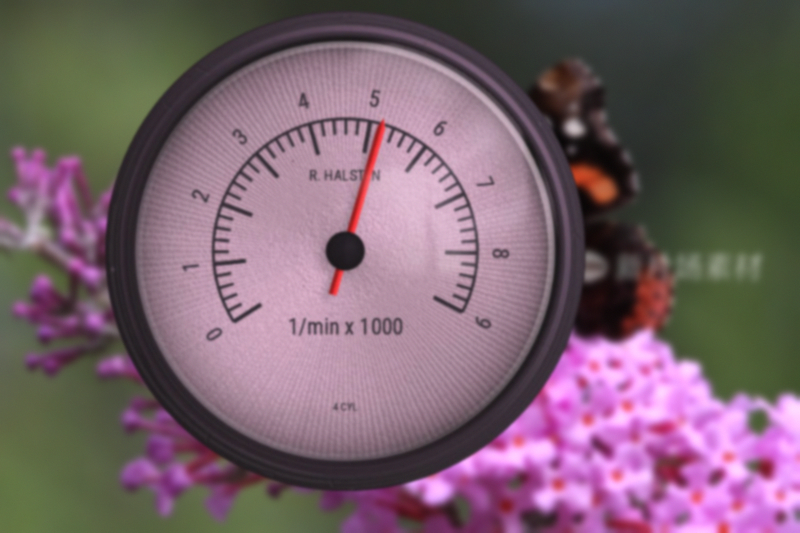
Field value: 5200rpm
